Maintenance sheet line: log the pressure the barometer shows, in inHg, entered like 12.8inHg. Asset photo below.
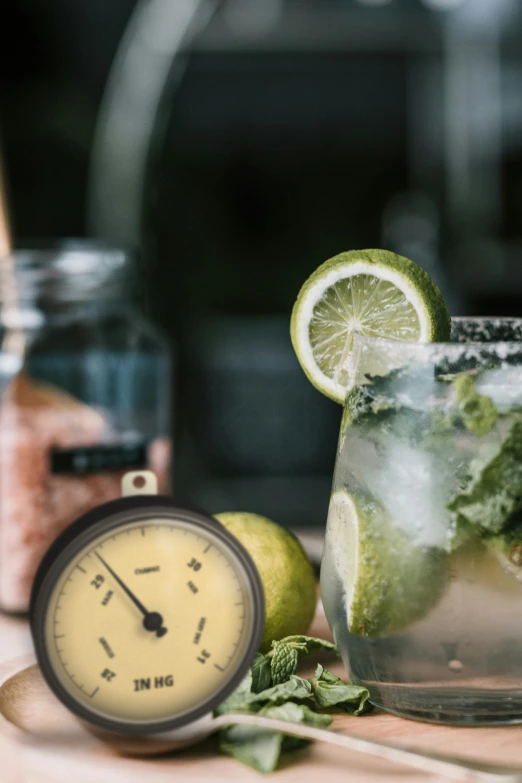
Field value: 29.15inHg
